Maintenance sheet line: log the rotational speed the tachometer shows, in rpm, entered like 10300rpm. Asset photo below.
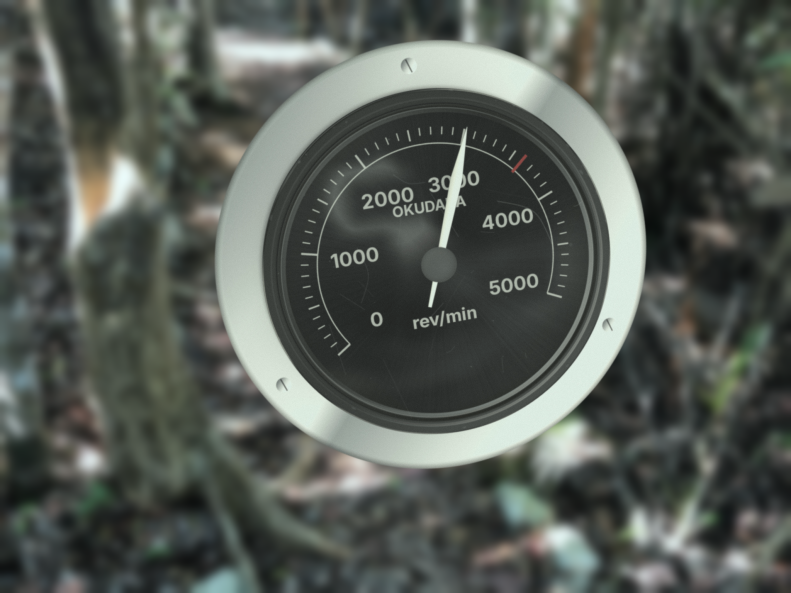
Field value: 3000rpm
